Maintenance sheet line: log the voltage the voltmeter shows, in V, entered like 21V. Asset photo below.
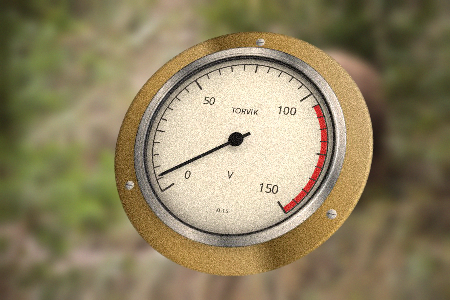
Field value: 5V
